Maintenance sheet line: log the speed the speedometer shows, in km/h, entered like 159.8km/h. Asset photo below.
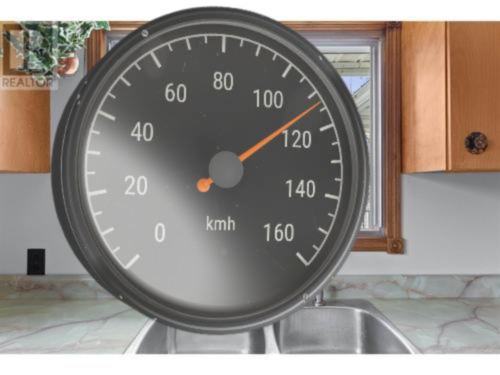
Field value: 112.5km/h
